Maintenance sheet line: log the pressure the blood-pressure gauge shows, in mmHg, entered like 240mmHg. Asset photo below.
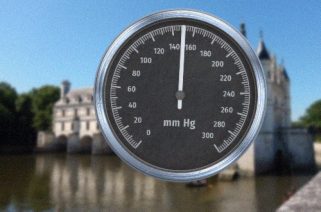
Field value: 150mmHg
